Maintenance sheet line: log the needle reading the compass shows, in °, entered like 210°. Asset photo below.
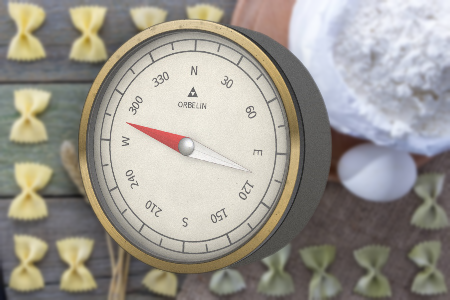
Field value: 285°
